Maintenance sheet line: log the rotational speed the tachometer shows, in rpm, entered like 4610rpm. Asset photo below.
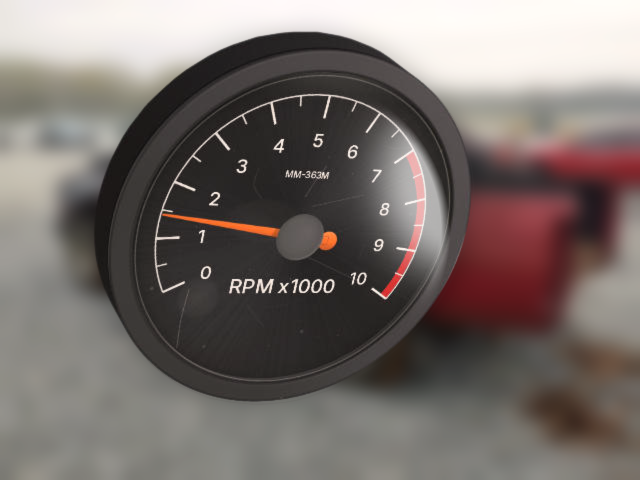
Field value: 1500rpm
